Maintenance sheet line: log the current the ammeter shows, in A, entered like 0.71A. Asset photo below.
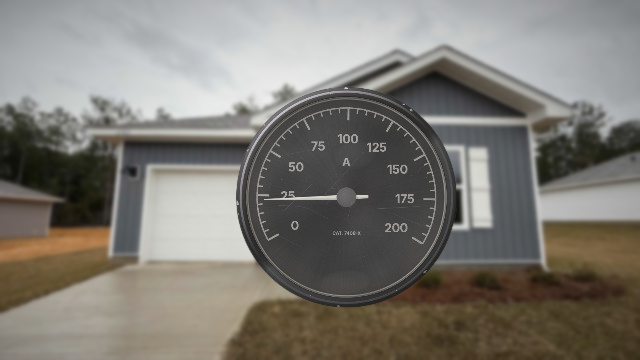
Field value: 22.5A
